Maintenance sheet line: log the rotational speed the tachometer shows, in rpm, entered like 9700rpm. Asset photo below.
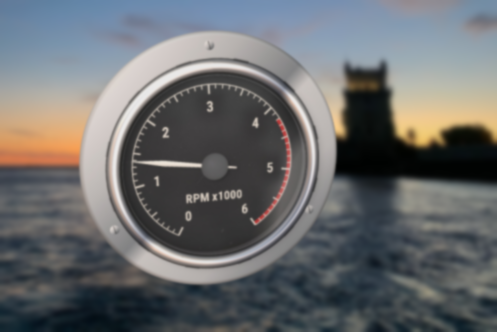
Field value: 1400rpm
